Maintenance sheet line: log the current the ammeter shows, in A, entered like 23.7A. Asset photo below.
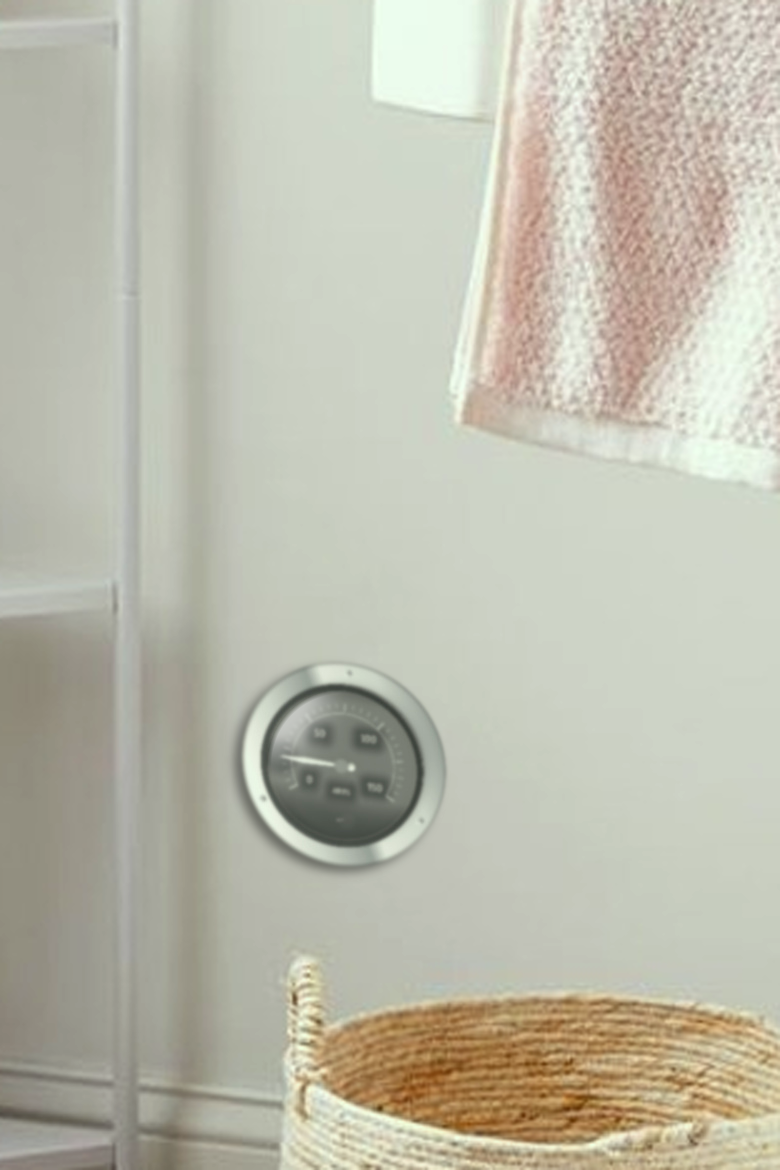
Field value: 20A
